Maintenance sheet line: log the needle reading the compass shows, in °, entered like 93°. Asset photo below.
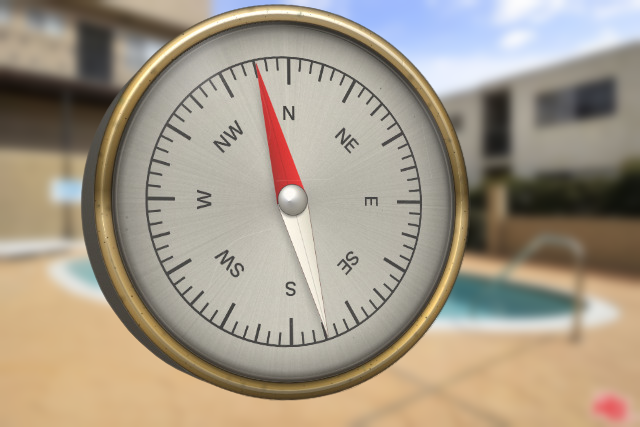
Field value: 345°
